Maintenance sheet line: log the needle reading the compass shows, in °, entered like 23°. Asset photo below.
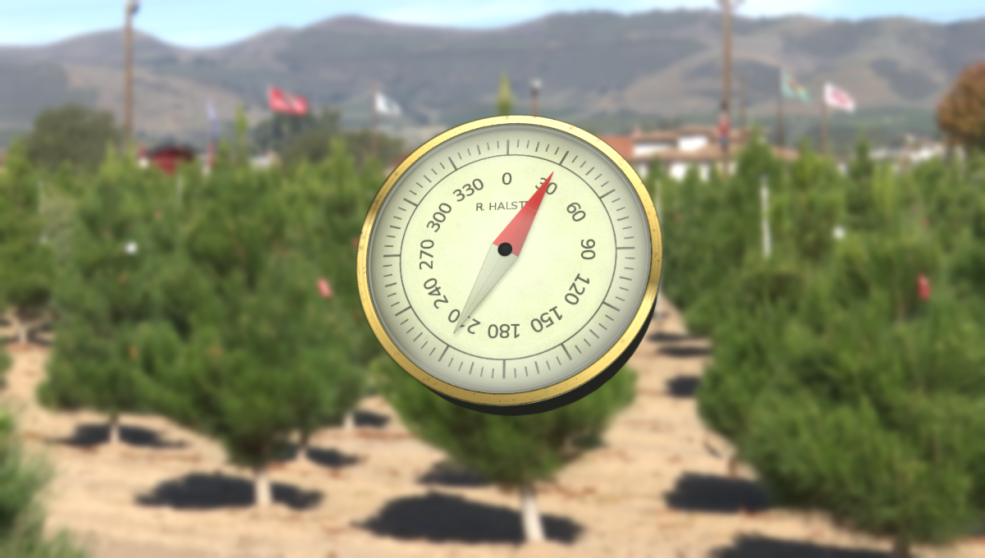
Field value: 30°
